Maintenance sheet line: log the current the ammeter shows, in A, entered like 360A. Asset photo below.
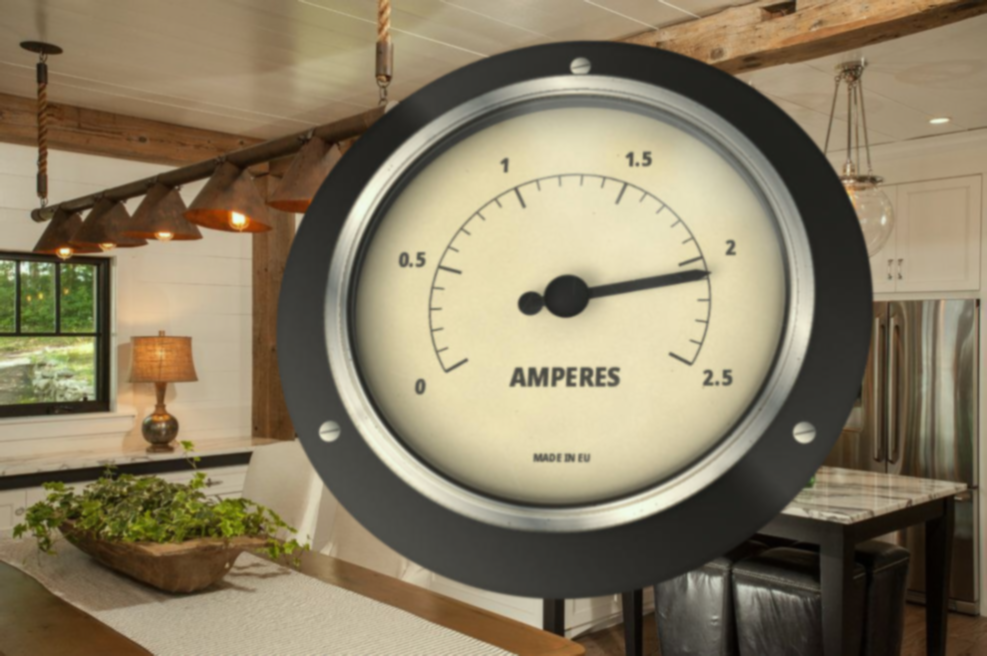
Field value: 2.1A
